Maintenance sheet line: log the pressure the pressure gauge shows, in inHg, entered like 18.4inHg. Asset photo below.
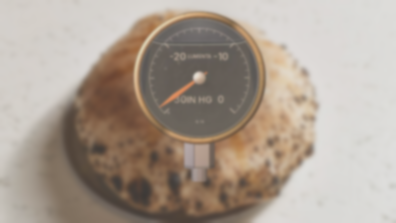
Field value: -29inHg
